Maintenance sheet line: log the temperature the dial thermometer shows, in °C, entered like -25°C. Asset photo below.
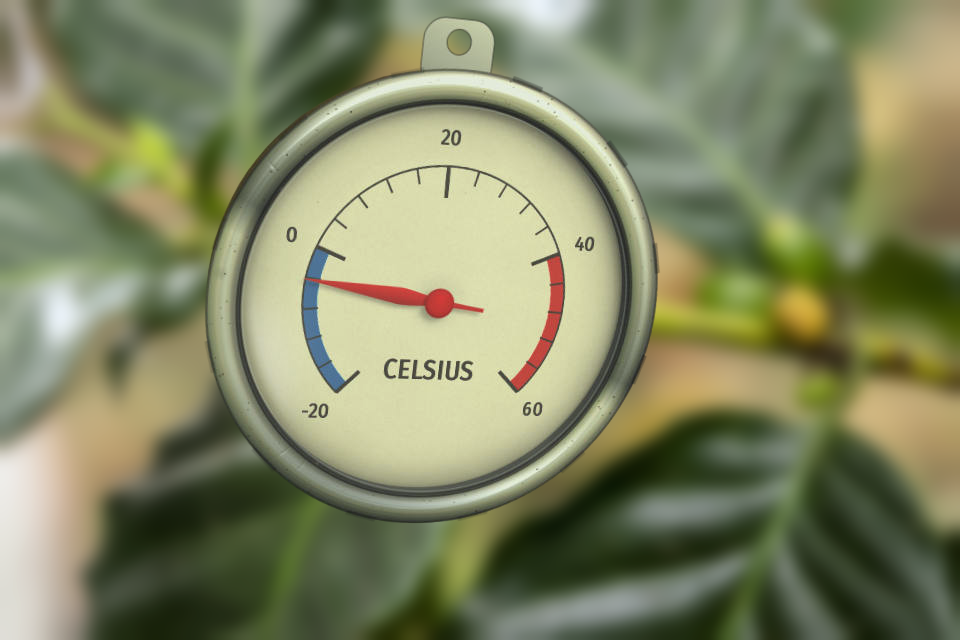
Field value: -4°C
